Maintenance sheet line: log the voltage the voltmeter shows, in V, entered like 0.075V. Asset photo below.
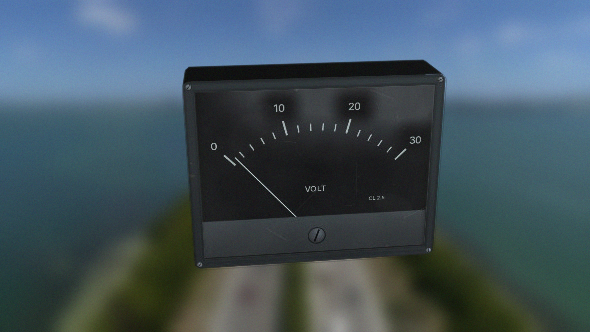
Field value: 1V
